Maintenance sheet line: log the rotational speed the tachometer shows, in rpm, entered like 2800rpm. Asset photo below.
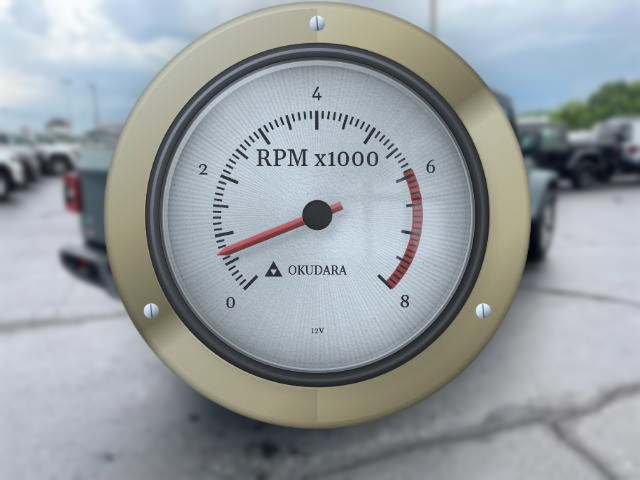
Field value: 700rpm
